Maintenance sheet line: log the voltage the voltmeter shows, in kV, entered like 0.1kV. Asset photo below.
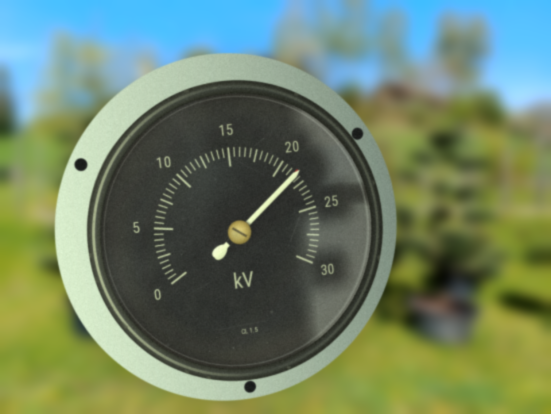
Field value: 21.5kV
